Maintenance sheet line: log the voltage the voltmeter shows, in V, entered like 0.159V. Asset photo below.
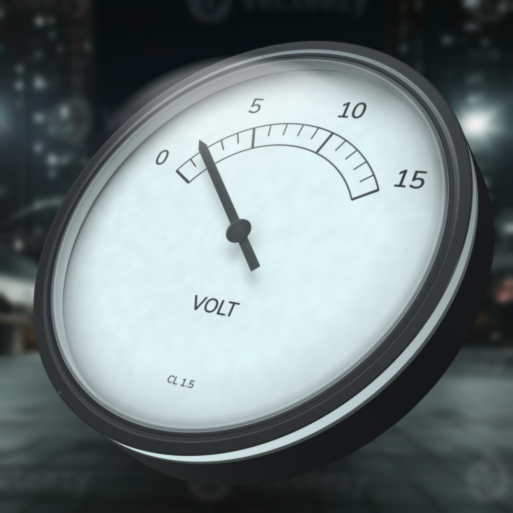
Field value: 2V
